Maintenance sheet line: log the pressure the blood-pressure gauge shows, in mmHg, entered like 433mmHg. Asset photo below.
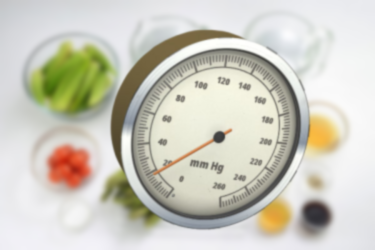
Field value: 20mmHg
